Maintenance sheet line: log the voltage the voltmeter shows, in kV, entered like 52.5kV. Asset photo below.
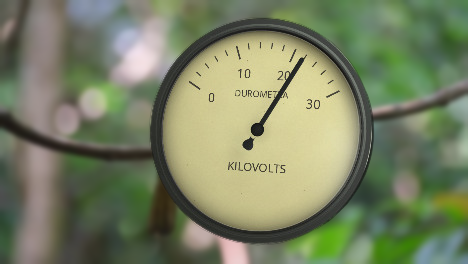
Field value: 22kV
